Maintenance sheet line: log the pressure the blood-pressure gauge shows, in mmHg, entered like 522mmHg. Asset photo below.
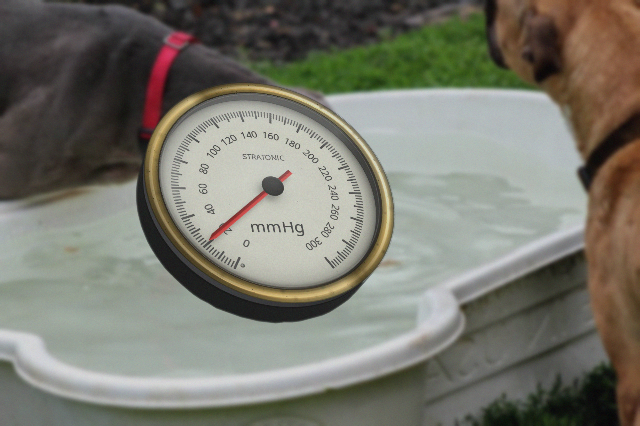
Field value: 20mmHg
